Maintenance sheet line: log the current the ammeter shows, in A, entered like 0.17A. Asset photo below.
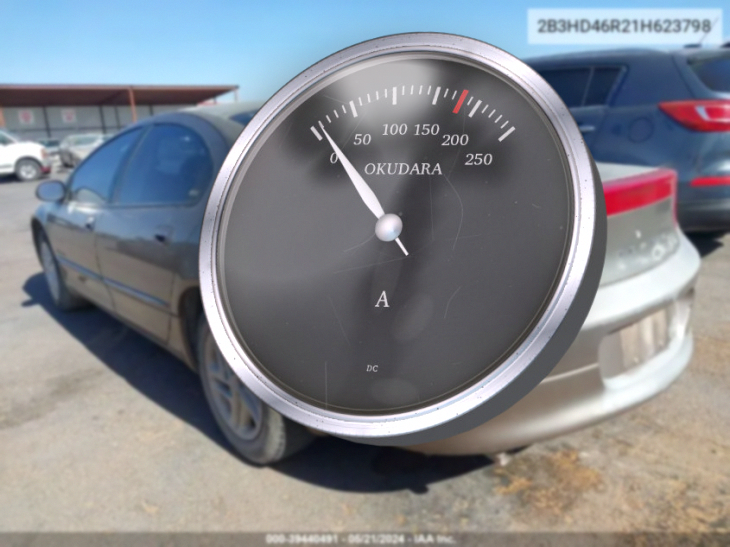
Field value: 10A
